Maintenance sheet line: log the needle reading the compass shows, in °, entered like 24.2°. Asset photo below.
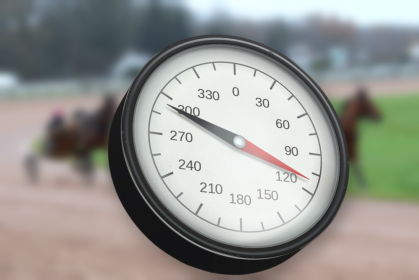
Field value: 112.5°
